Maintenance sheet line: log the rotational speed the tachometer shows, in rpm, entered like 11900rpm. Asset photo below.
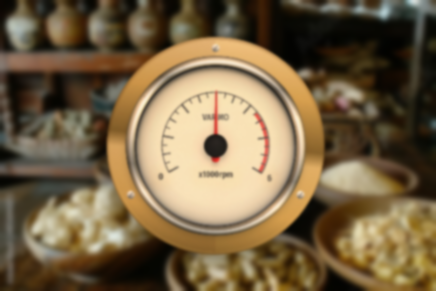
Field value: 3000rpm
